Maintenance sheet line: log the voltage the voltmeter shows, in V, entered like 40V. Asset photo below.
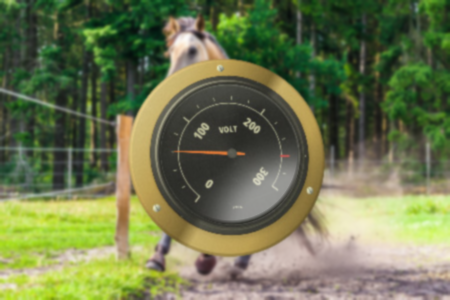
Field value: 60V
